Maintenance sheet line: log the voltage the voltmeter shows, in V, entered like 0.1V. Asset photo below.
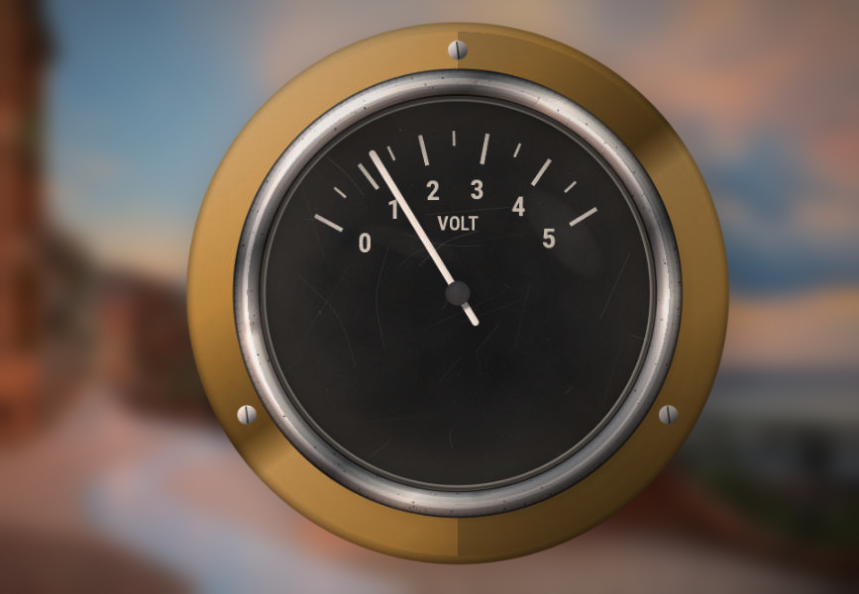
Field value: 1.25V
